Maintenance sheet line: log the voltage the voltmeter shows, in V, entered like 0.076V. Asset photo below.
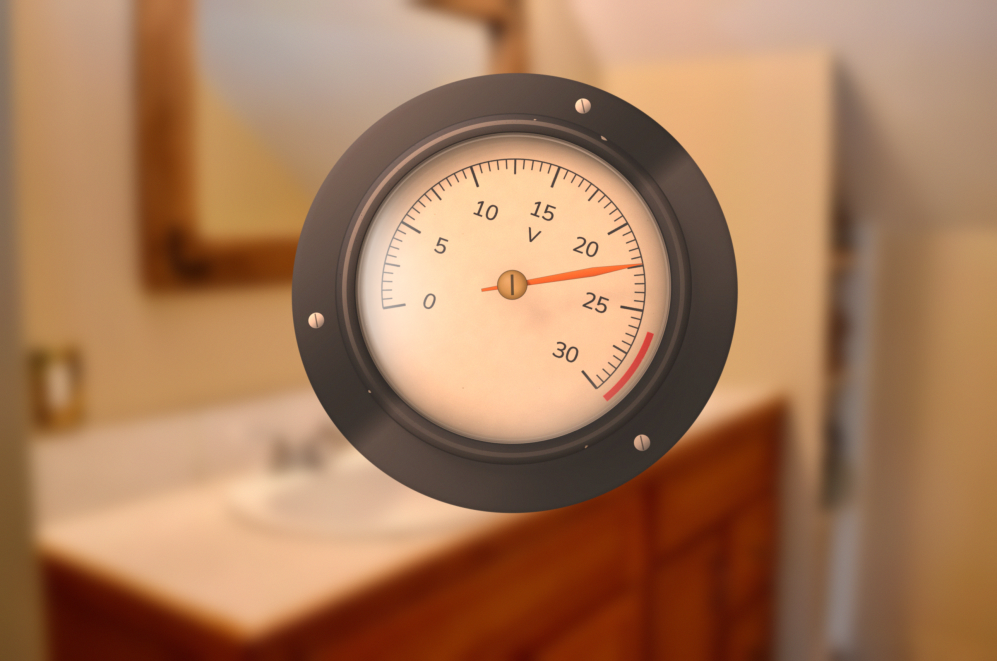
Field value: 22.5V
